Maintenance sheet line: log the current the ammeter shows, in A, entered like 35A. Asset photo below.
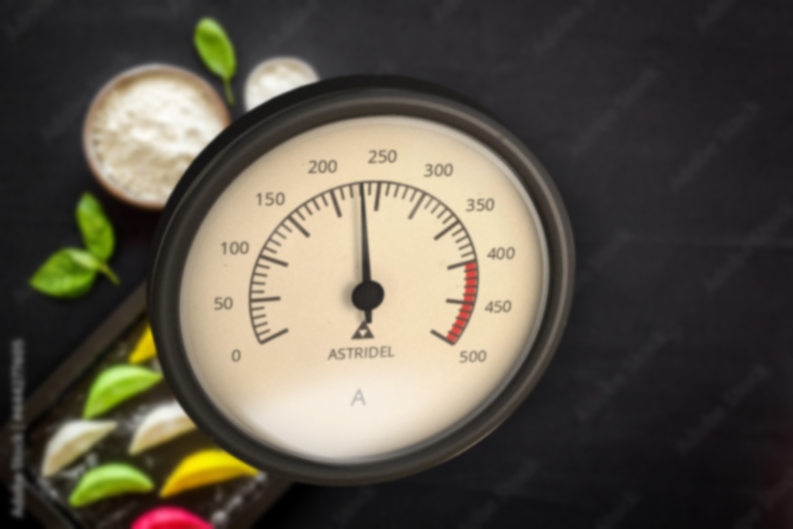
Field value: 230A
